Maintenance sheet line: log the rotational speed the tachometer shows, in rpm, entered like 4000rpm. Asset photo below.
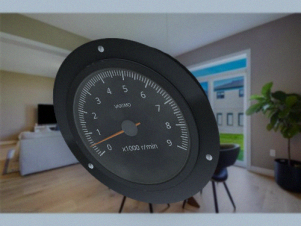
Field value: 500rpm
